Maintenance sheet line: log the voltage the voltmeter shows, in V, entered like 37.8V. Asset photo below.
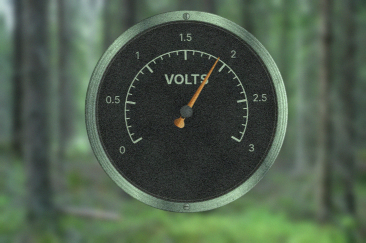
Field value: 1.9V
